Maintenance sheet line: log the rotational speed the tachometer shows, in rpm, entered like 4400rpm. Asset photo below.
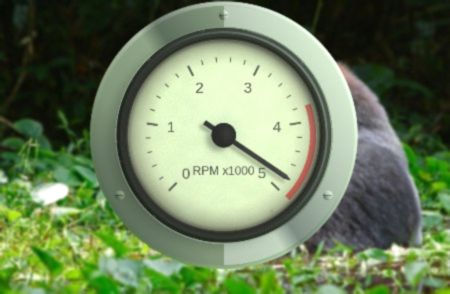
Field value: 4800rpm
